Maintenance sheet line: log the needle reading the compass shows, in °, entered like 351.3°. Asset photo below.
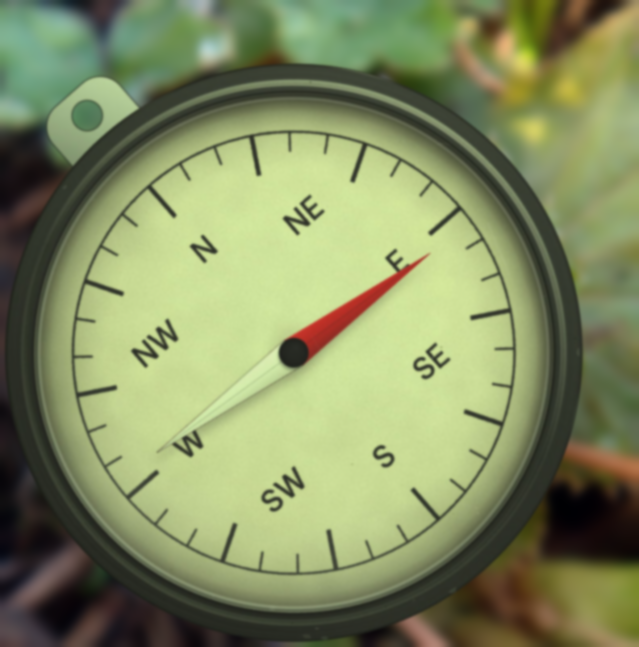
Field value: 95°
